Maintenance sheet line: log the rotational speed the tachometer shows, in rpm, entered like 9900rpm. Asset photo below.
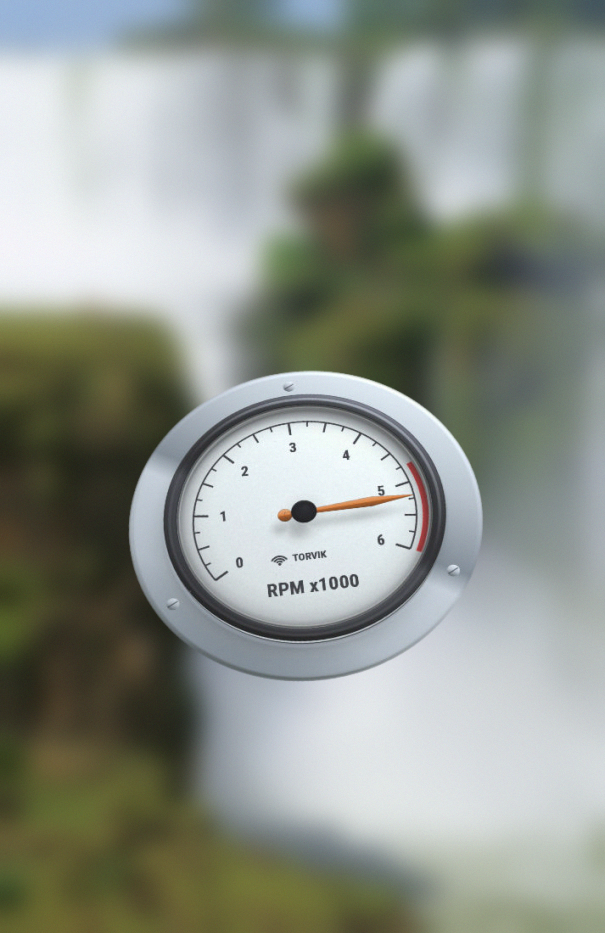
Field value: 5250rpm
